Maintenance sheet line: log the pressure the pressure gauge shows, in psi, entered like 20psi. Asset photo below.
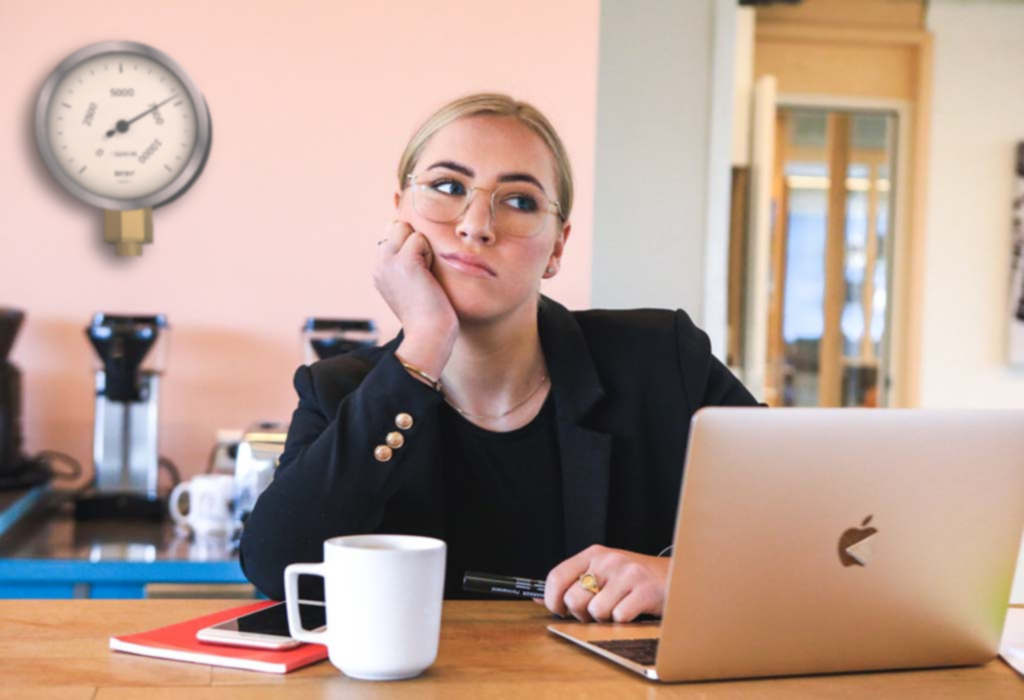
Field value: 7250psi
